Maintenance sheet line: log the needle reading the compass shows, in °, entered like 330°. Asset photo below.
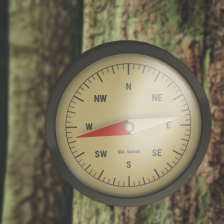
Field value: 260°
